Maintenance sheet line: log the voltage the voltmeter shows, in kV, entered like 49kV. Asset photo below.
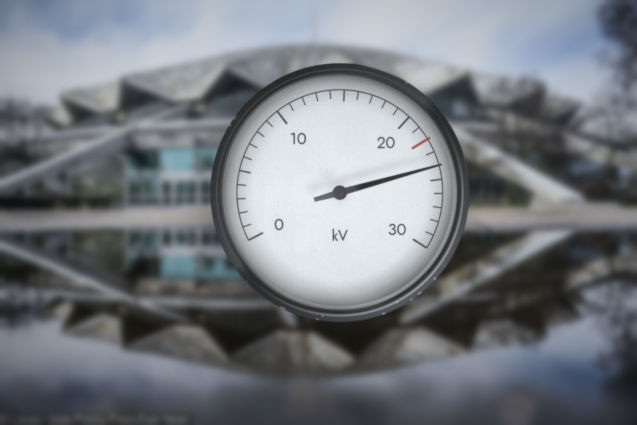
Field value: 24kV
